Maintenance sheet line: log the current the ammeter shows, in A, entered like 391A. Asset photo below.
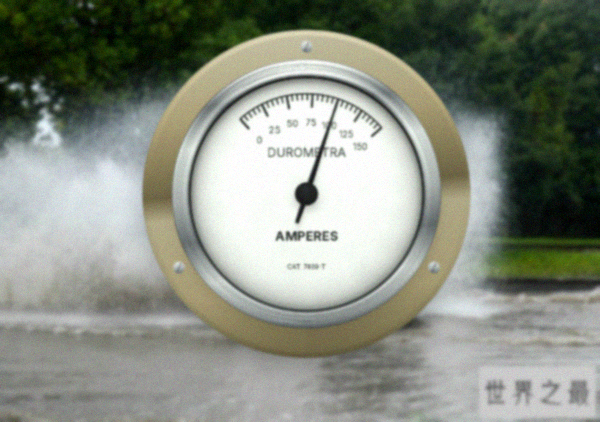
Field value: 100A
